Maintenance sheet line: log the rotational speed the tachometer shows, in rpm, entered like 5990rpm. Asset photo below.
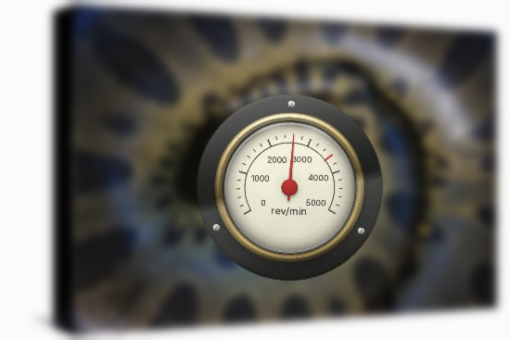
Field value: 2600rpm
